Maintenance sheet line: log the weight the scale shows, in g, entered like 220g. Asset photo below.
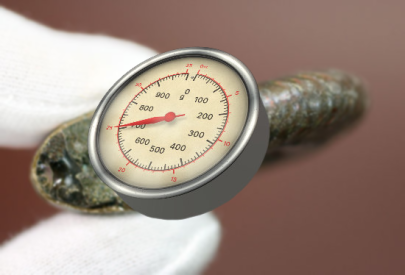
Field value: 700g
